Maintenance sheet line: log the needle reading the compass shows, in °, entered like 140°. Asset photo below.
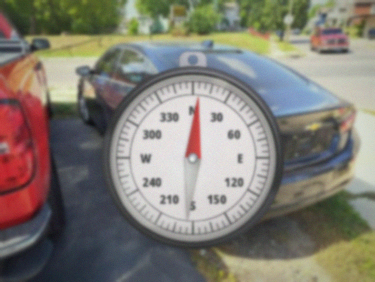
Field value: 5°
